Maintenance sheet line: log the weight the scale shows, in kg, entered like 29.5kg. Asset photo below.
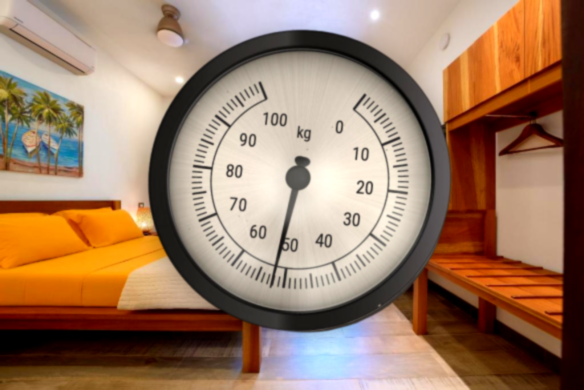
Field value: 52kg
